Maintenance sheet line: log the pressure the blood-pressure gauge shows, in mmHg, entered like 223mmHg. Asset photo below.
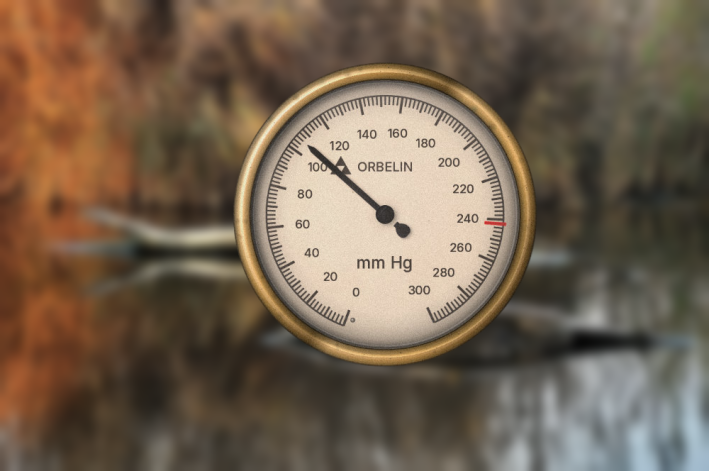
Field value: 106mmHg
